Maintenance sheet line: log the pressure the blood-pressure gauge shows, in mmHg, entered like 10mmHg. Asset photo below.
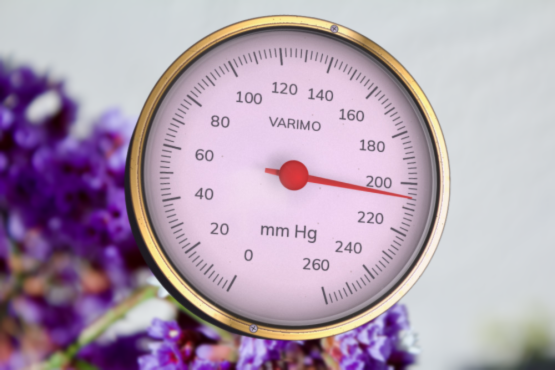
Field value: 206mmHg
